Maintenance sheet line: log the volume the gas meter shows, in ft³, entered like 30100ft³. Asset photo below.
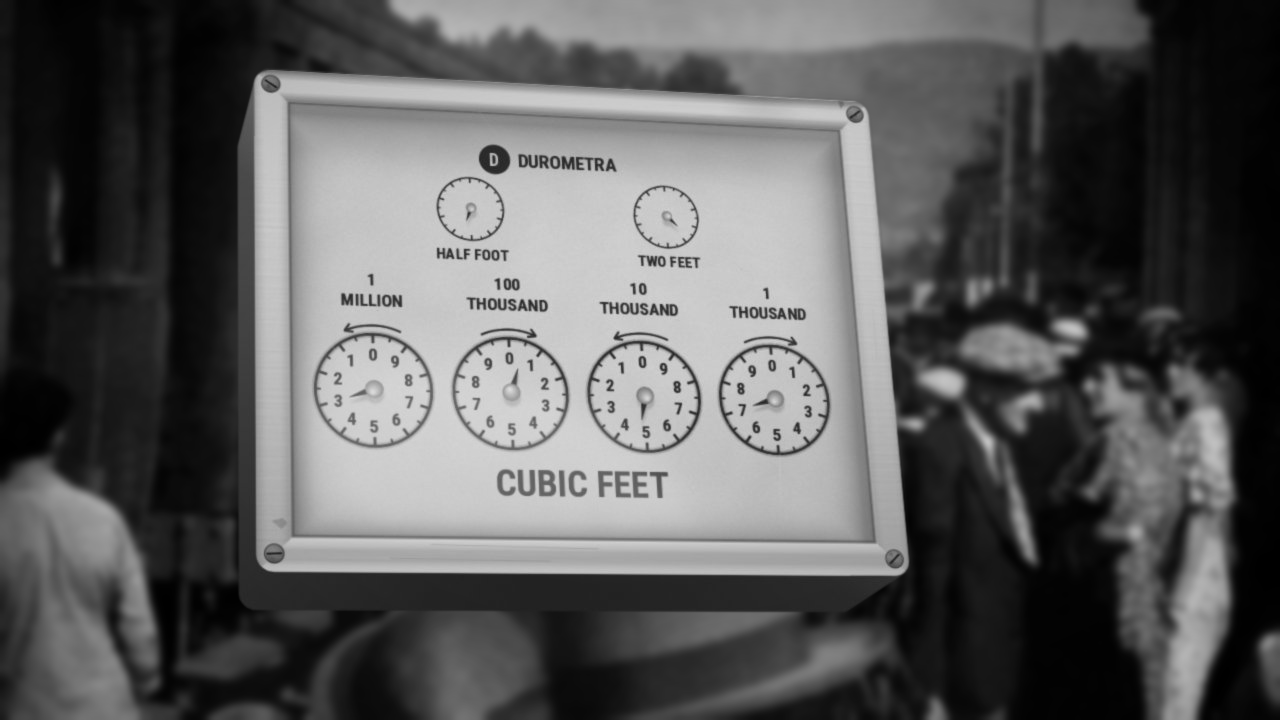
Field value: 304700ft³
